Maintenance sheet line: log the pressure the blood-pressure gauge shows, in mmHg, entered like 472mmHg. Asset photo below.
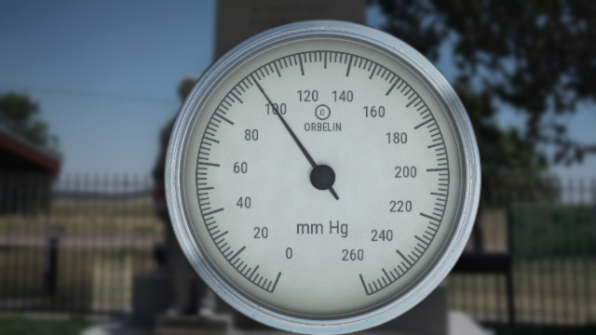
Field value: 100mmHg
